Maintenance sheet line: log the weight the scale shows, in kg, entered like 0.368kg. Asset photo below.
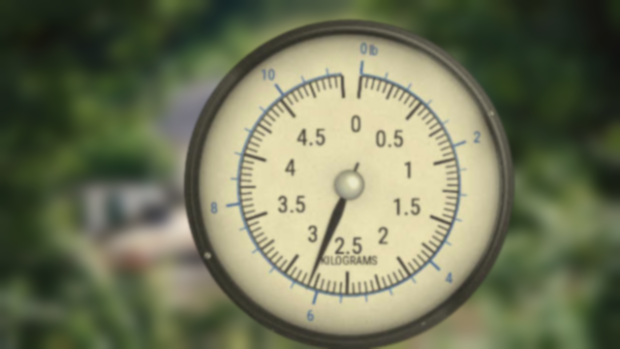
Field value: 2.8kg
